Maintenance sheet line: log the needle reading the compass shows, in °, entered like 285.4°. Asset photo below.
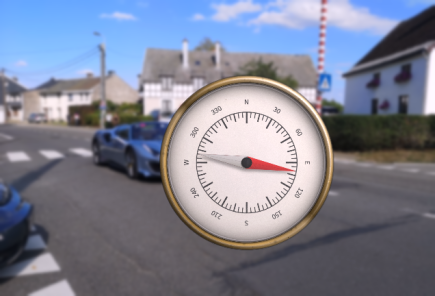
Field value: 100°
